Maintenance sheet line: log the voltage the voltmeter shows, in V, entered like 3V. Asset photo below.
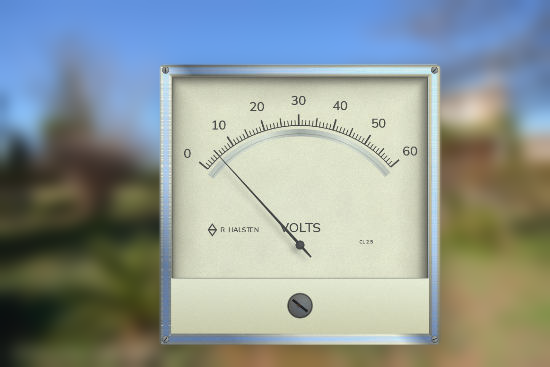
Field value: 5V
